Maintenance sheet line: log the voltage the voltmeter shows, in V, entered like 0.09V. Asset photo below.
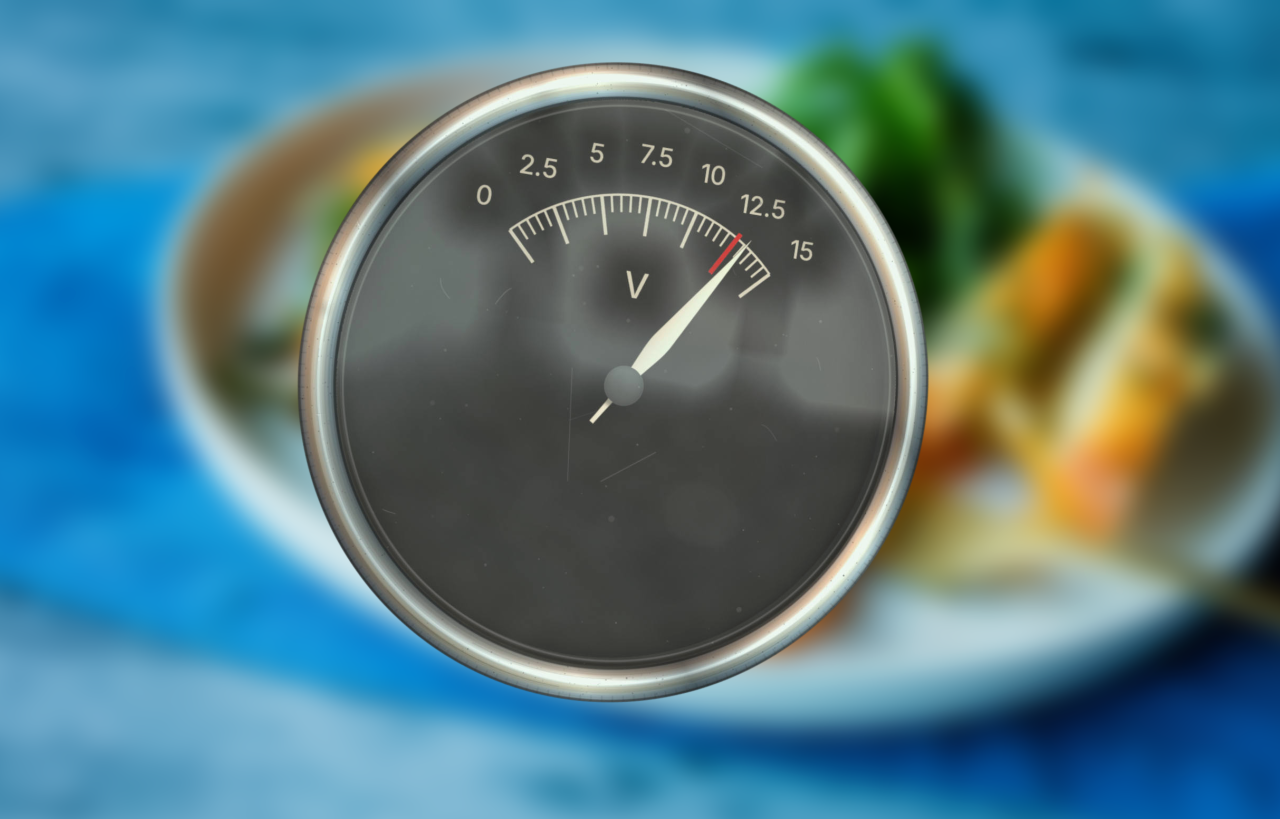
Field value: 13V
